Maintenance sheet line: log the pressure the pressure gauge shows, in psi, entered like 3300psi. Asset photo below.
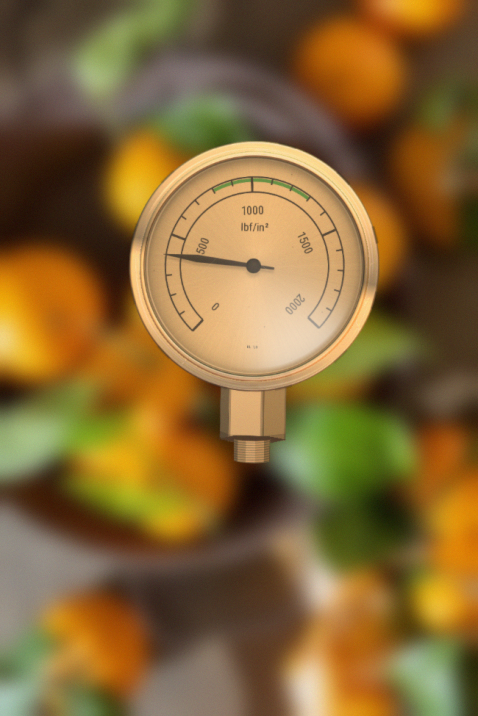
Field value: 400psi
